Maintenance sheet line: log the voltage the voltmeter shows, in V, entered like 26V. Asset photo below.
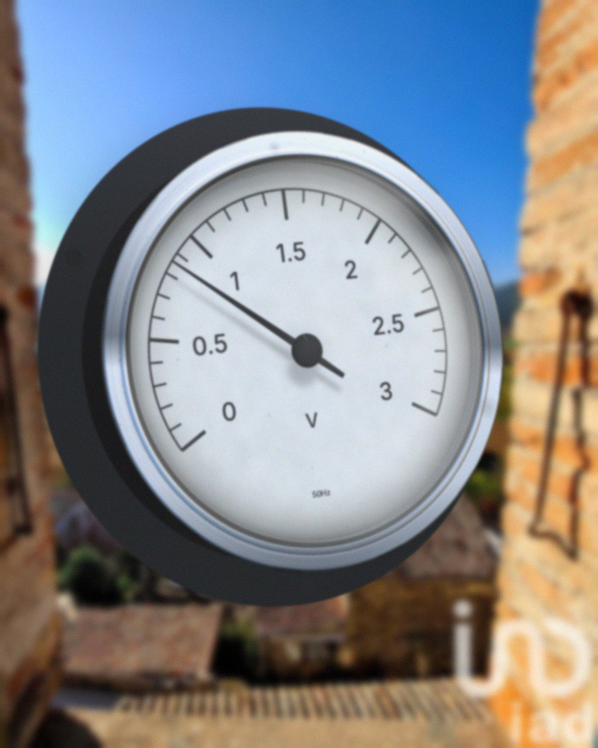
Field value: 0.85V
